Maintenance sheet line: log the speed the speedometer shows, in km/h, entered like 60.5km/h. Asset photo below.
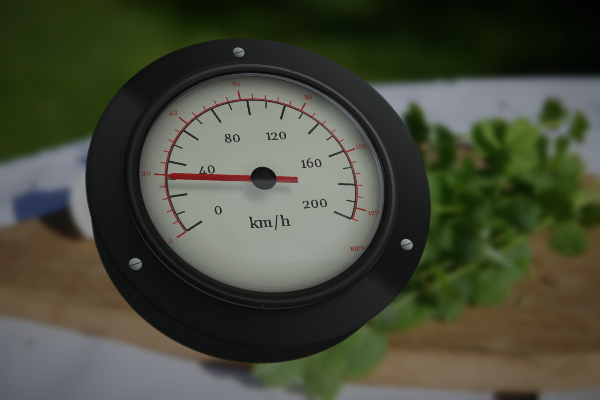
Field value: 30km/h
